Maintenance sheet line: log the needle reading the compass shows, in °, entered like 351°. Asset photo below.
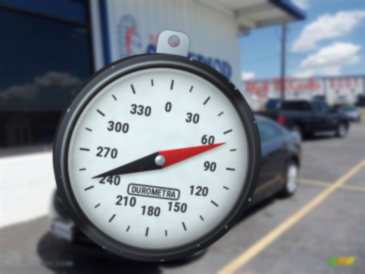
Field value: 67.5°
